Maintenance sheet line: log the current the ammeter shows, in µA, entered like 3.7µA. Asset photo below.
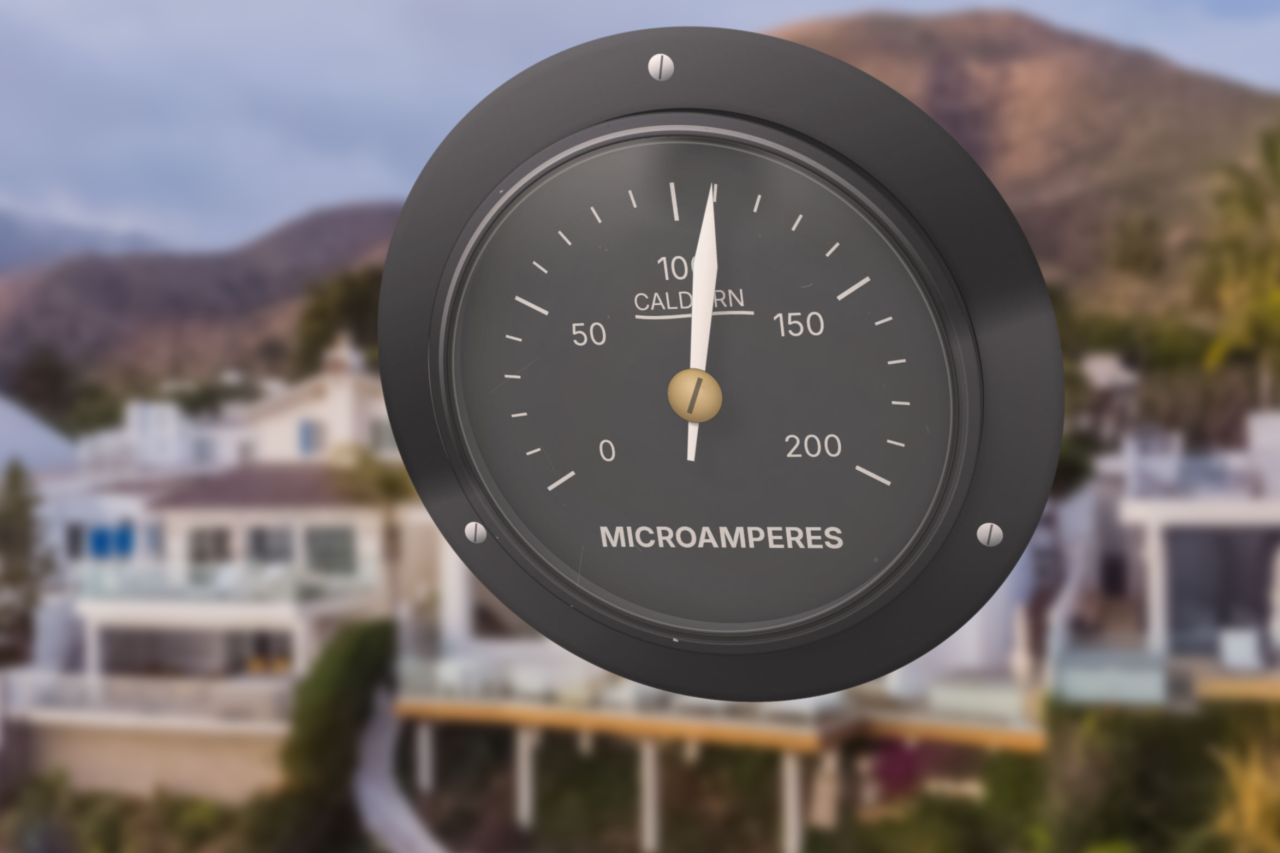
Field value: 110µA
